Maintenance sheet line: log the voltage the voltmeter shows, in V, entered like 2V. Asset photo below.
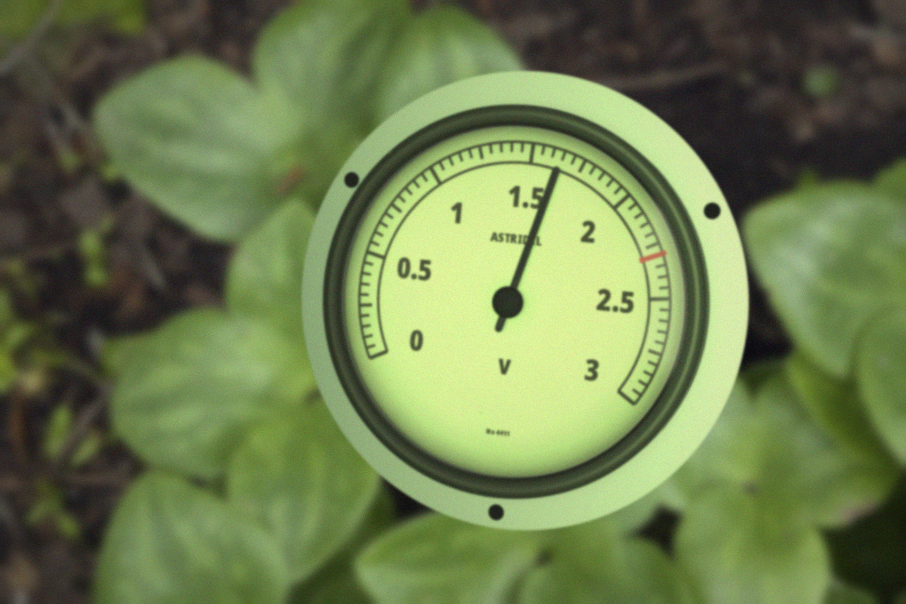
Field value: 1.65V
